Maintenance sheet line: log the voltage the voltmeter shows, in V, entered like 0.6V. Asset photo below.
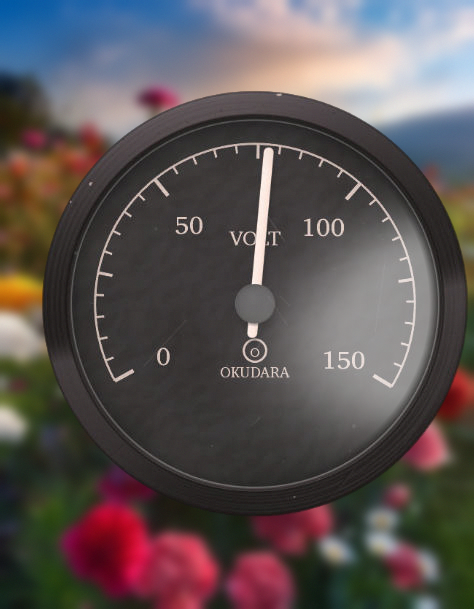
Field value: 77.5V
